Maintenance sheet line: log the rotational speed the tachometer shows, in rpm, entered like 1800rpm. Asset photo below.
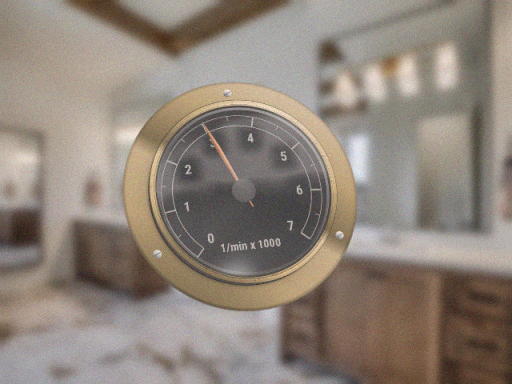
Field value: 3000rpm
